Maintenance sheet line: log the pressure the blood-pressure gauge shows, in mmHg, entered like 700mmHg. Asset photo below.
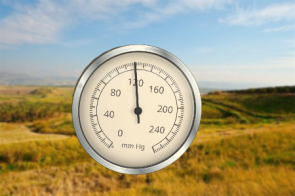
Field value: 120mmHg
